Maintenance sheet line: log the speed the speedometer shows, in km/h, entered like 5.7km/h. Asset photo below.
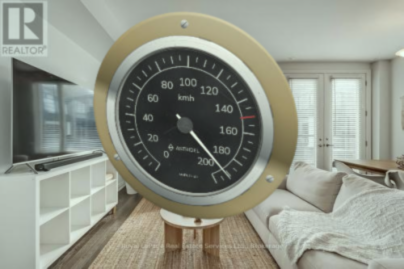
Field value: 190km/h
